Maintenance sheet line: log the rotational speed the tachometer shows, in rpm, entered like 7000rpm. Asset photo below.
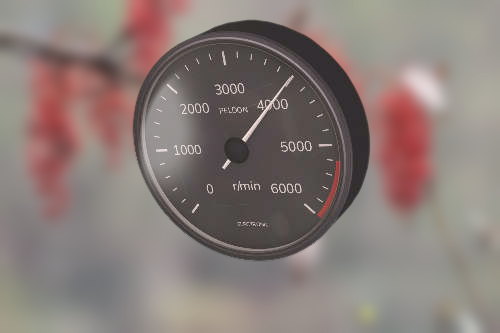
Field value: 4000rpm
